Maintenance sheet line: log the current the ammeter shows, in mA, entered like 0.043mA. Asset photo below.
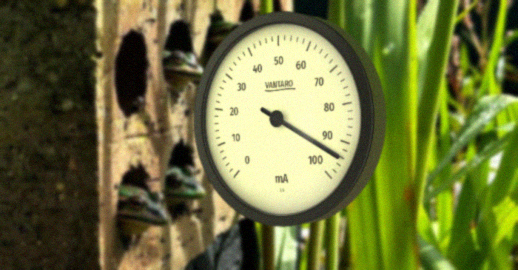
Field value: 94mA
